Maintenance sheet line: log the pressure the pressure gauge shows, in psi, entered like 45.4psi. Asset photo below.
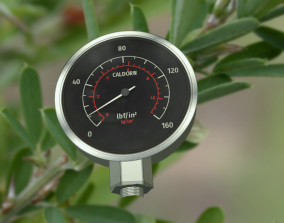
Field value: 10psi
